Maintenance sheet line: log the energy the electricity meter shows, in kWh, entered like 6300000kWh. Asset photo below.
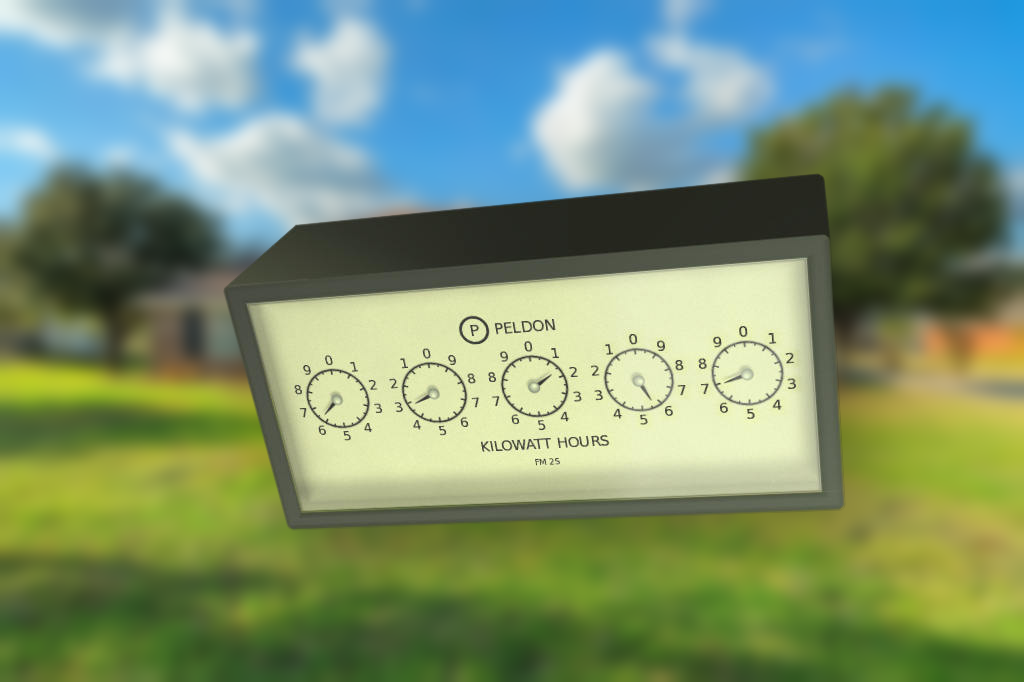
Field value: 63157kWh
